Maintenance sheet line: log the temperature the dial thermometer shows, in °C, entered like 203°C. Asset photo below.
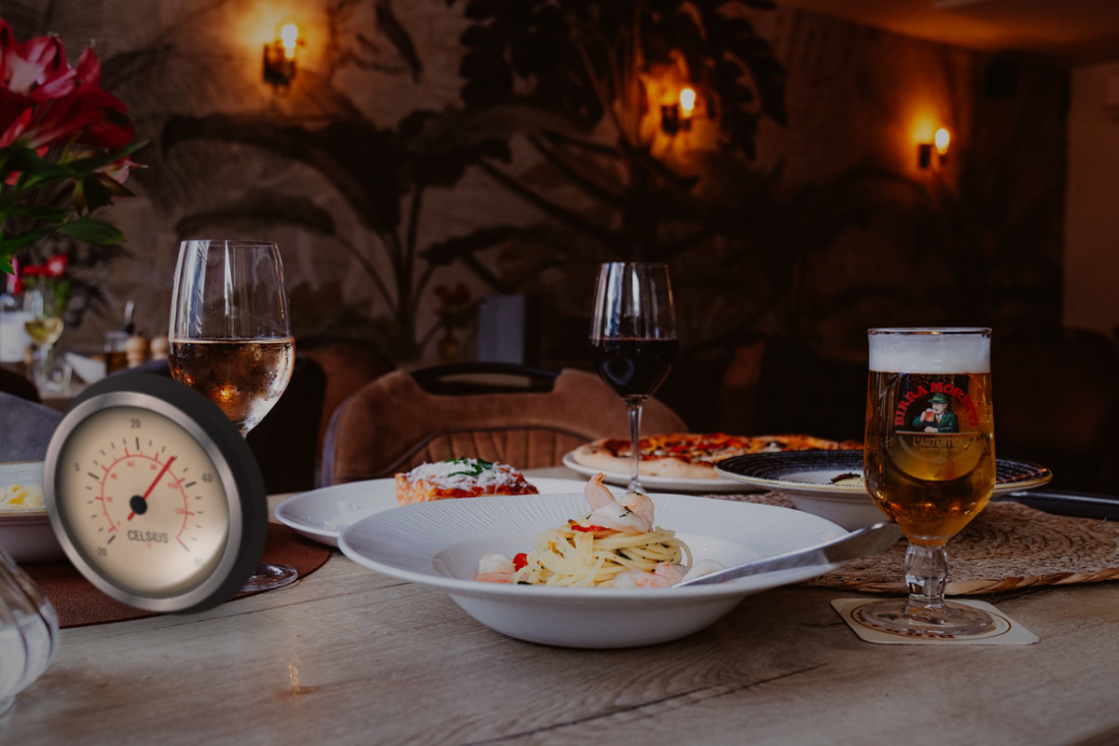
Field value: 32°C
